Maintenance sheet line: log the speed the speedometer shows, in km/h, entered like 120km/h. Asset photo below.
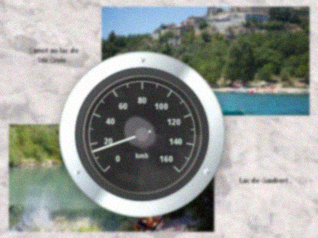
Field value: 15km/h
